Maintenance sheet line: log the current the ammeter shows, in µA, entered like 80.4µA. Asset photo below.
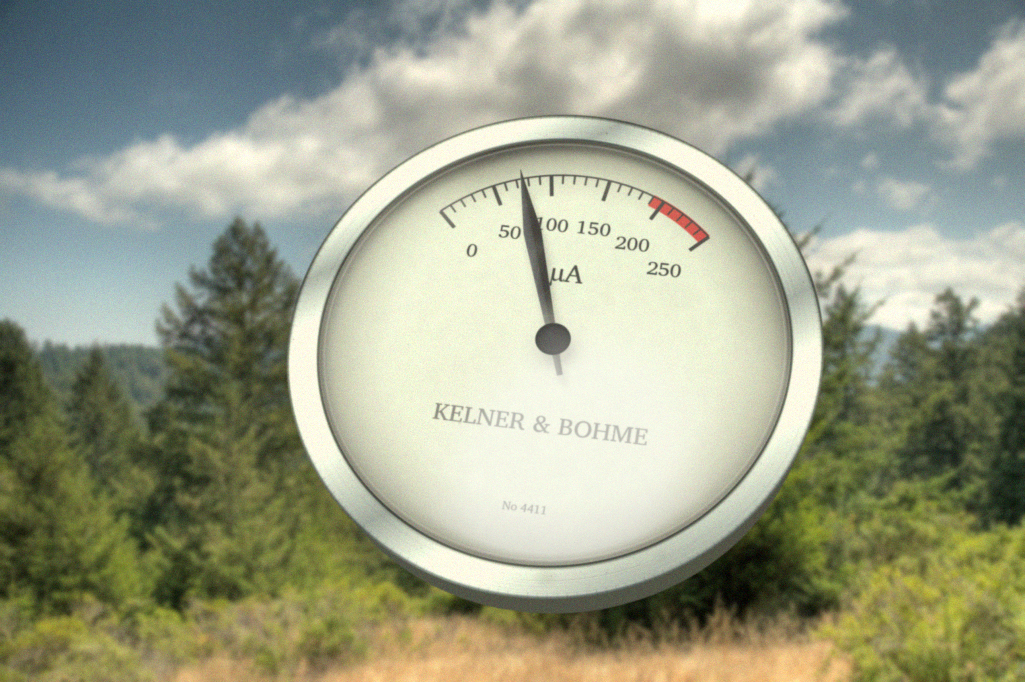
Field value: 75µA
